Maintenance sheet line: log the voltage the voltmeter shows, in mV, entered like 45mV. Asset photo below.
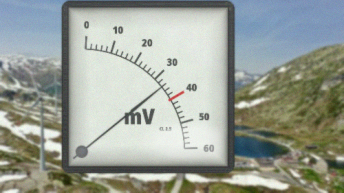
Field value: 34mV
